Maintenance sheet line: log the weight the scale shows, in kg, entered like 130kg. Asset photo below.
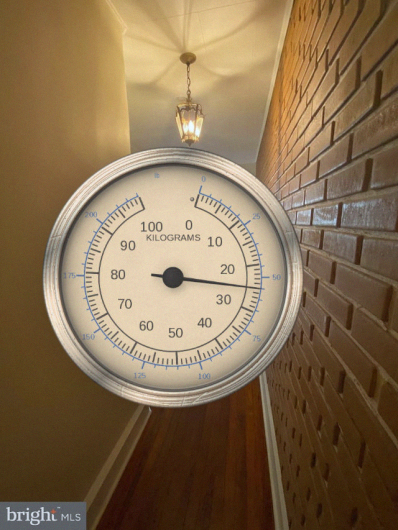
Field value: 25kg
